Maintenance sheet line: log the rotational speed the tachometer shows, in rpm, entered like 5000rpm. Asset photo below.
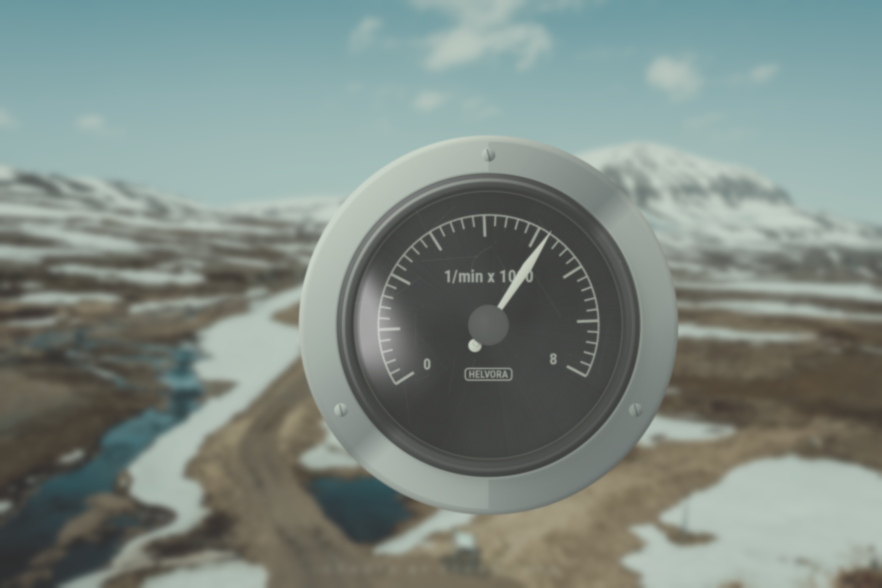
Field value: 5200rpm
